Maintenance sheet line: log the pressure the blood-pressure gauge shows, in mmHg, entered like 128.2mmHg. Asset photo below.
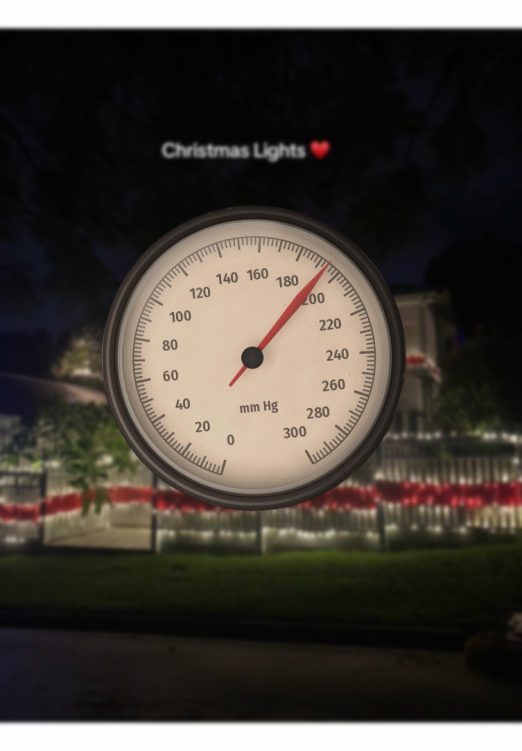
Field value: 194mmHg
